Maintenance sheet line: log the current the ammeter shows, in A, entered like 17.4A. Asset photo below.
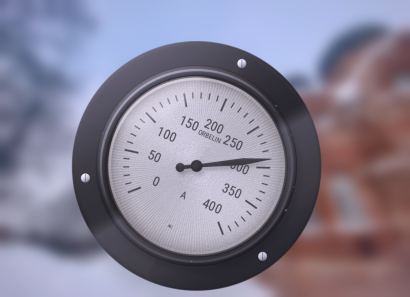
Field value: 290A
